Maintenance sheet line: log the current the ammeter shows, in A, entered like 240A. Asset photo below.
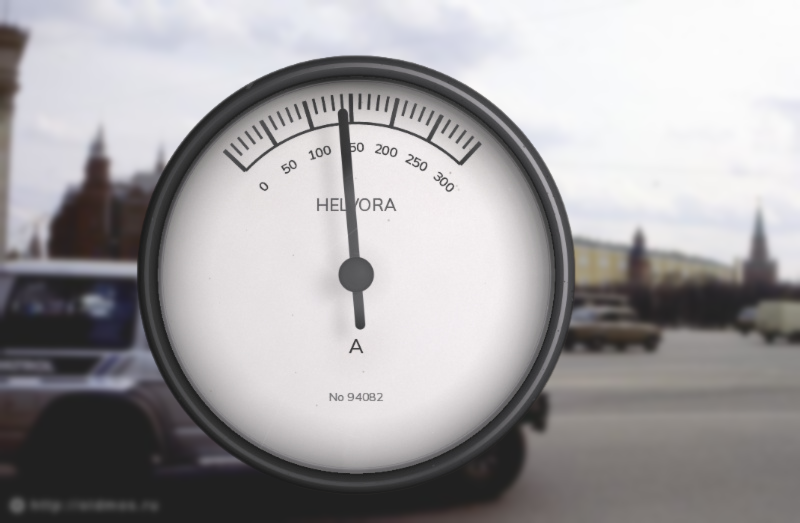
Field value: 140A
